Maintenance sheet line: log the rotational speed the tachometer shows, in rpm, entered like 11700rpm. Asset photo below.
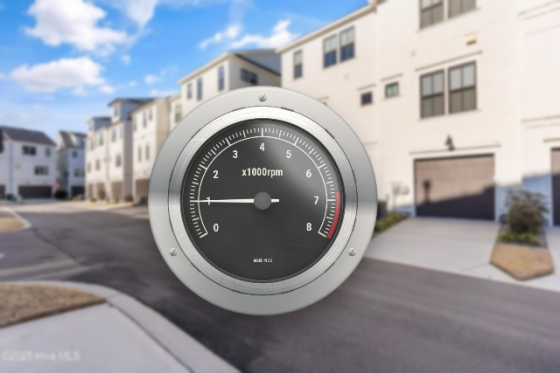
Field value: 1000rpm
